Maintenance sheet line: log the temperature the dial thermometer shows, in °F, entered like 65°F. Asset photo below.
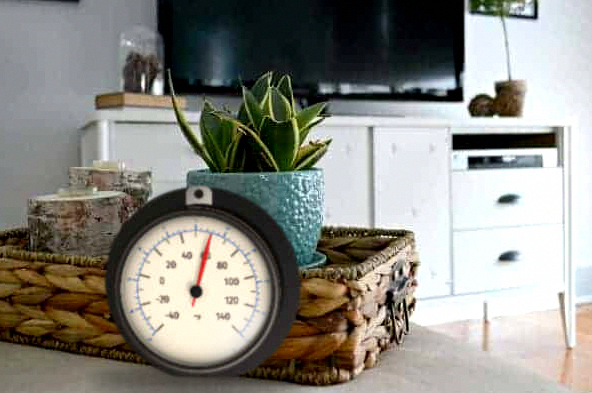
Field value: 60°F
